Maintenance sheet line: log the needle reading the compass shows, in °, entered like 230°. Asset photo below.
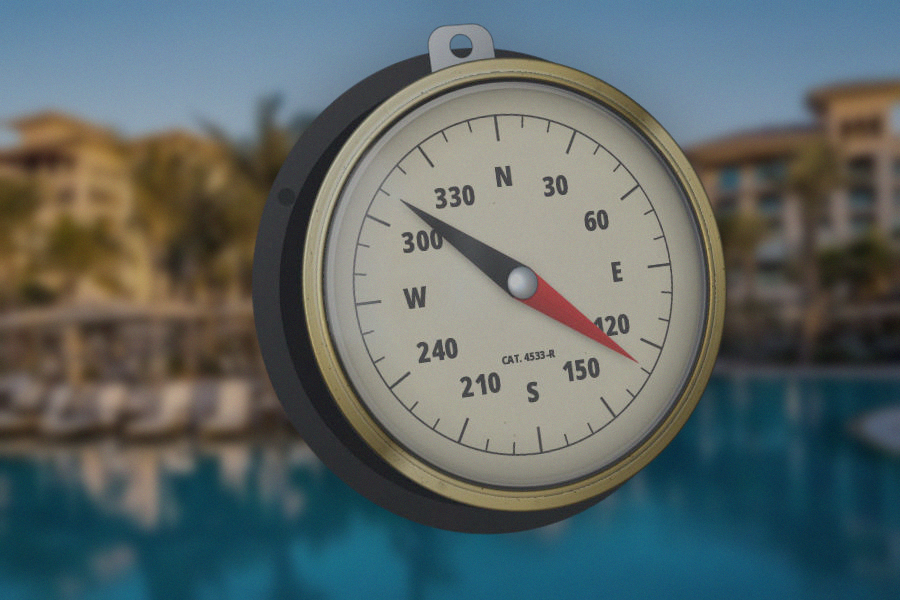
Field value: 130°
